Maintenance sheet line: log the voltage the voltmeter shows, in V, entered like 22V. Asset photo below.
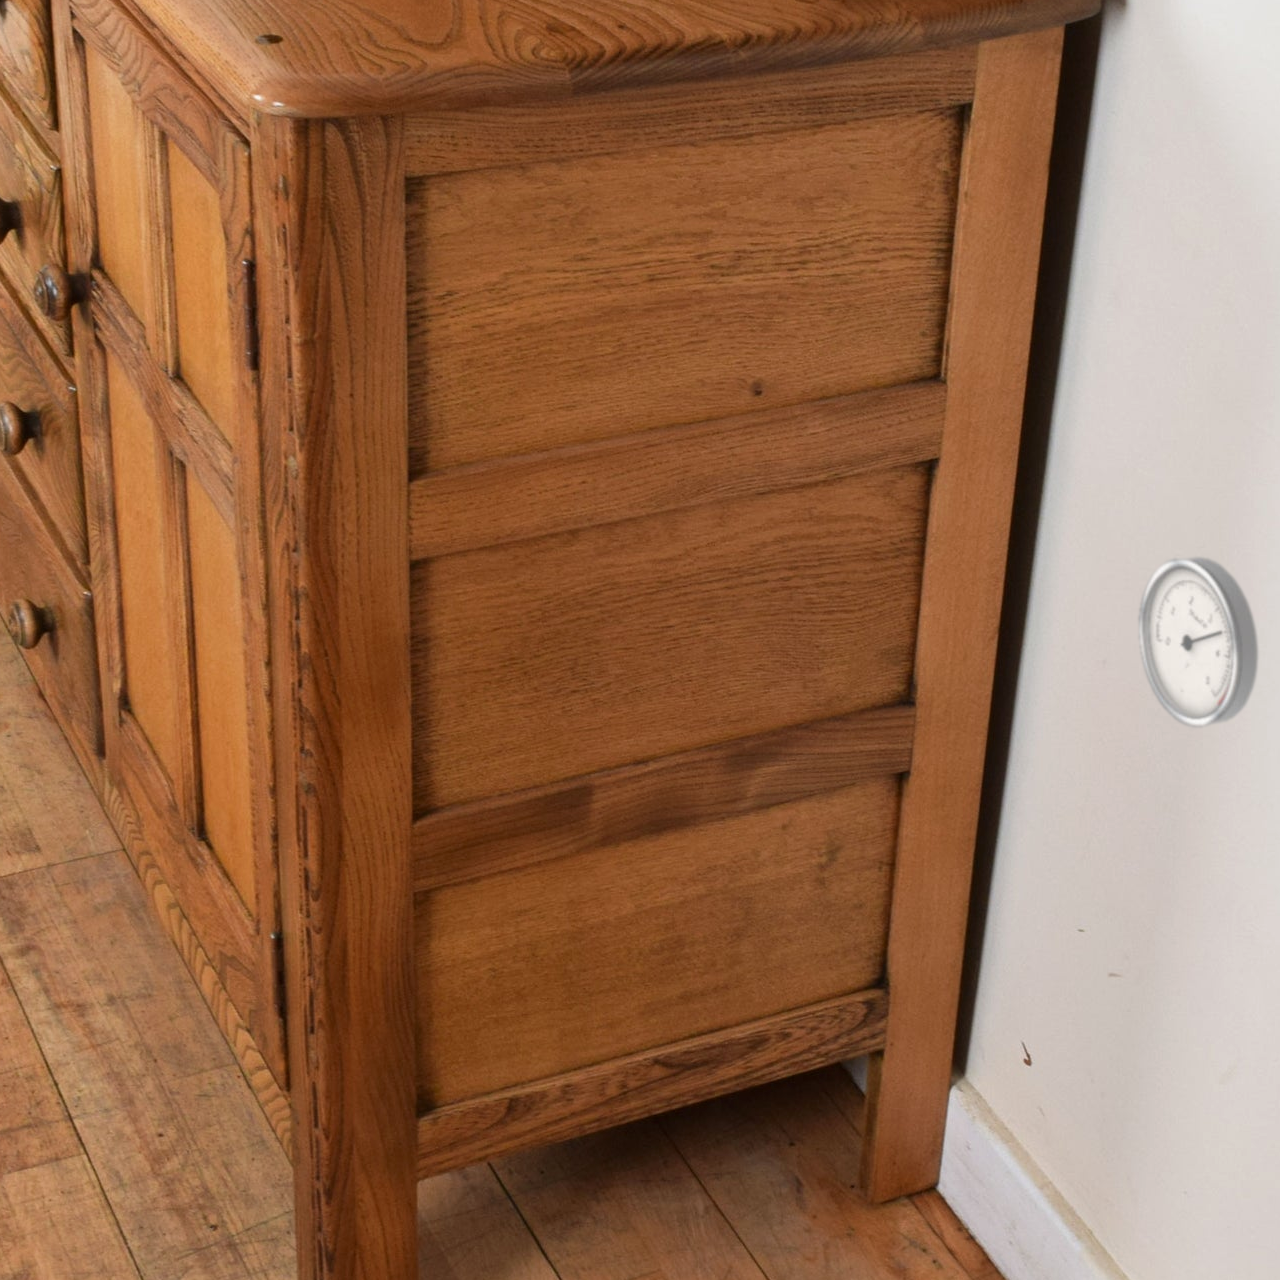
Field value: 3.5V
